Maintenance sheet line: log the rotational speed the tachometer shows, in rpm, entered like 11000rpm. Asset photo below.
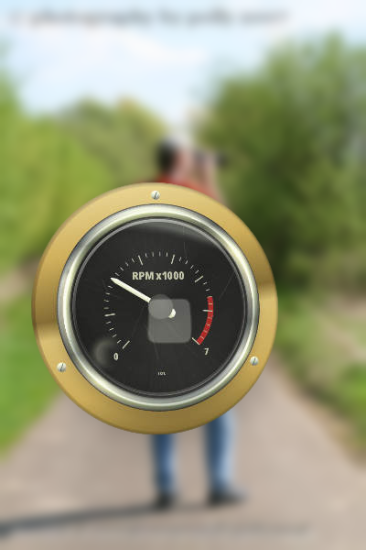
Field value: 2000rpm
